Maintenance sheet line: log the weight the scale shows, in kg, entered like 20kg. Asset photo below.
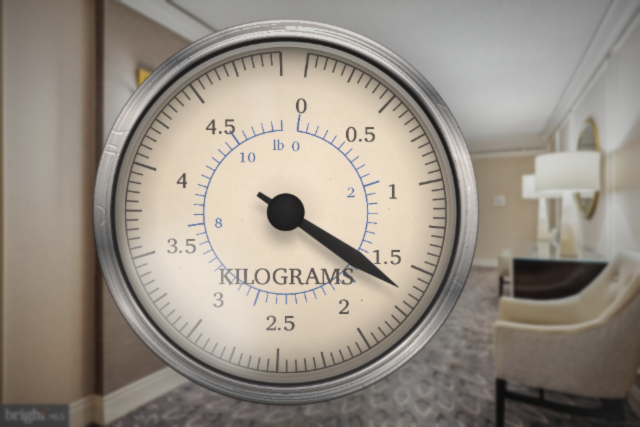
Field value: 1.65kg
